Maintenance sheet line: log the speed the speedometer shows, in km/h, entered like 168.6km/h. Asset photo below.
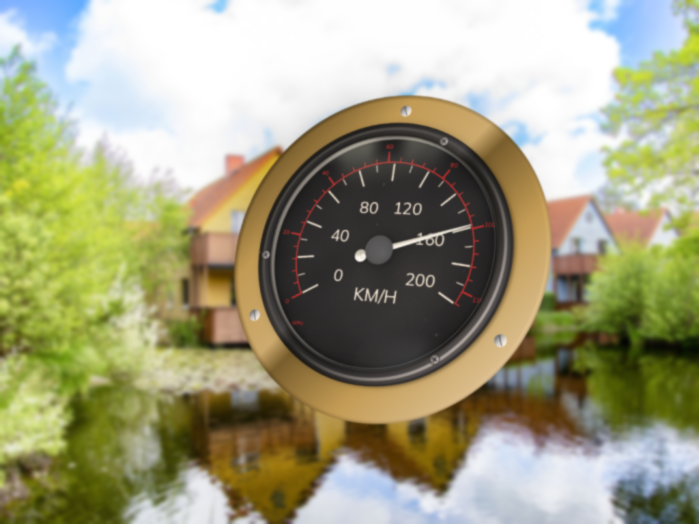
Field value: 160km/h
